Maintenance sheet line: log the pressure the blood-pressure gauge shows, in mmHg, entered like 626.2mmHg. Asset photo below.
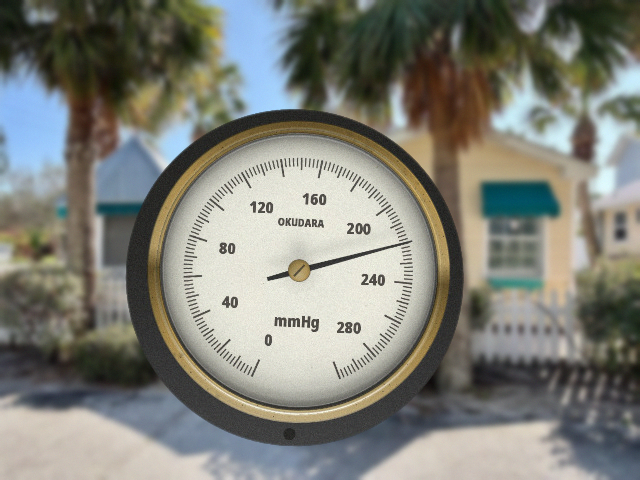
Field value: 220mmHg
